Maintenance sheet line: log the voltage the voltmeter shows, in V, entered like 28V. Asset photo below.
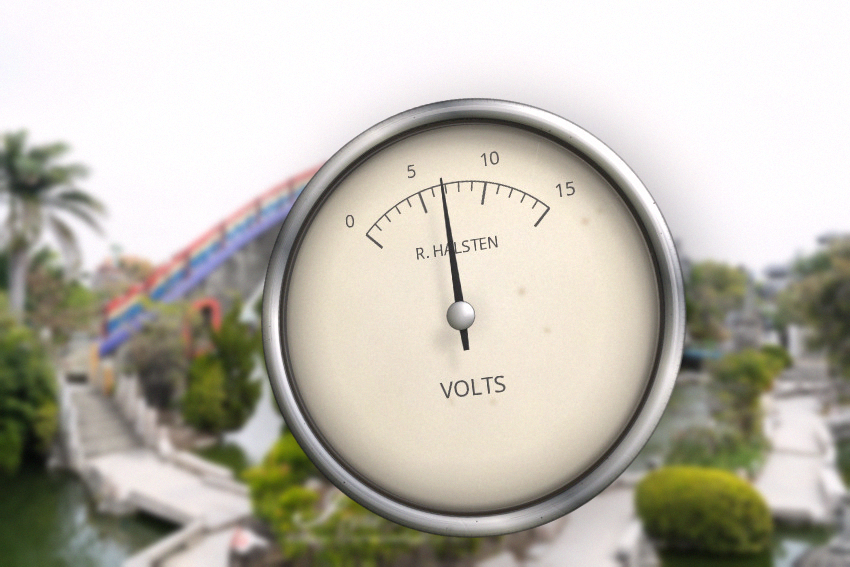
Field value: 7V
